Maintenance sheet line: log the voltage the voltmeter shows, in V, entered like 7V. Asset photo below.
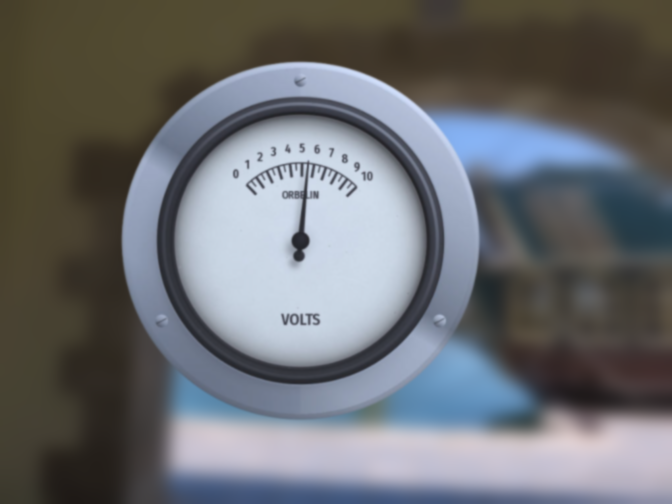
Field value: 5.5V
